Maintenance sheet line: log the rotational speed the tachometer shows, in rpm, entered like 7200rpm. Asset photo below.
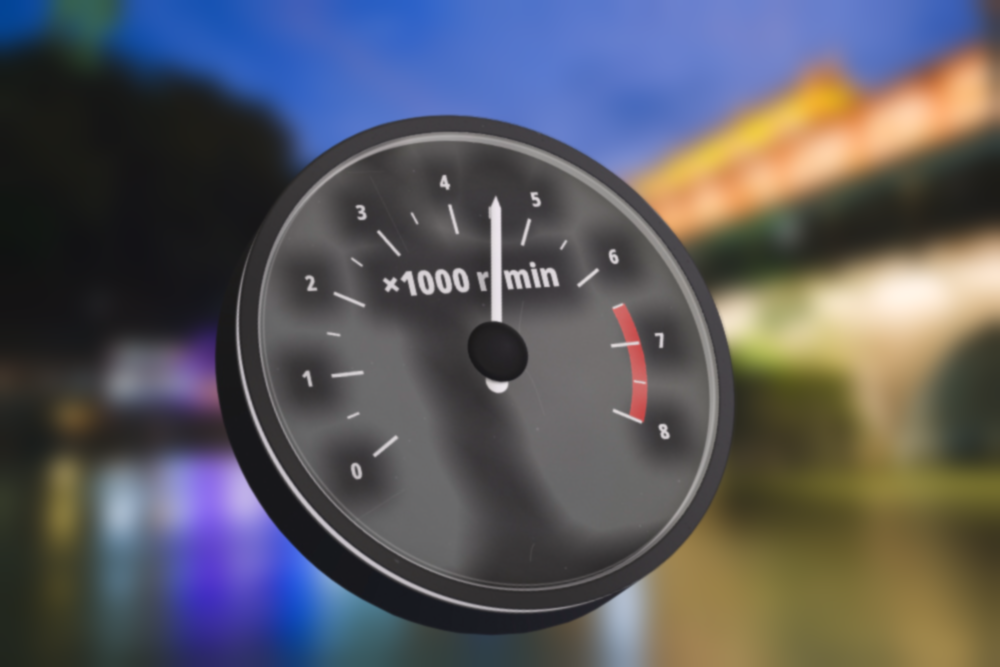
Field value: 4500rpm
